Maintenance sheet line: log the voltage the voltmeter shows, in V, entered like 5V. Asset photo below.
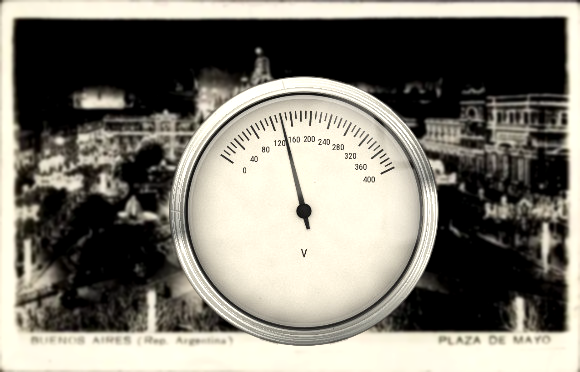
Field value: 140V
